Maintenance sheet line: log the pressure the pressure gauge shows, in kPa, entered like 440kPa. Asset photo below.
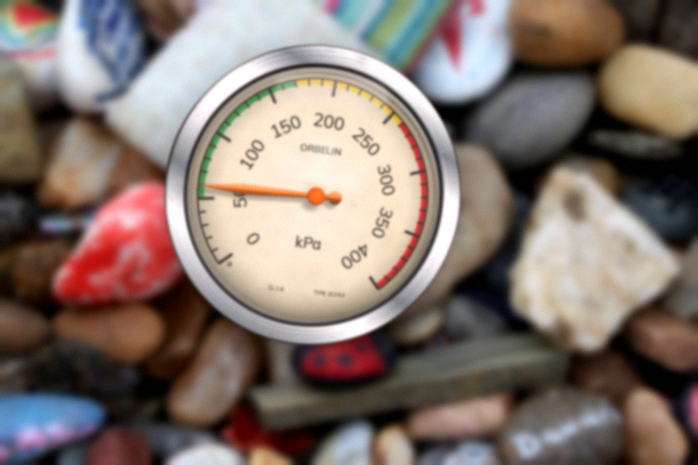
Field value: 60kPa
